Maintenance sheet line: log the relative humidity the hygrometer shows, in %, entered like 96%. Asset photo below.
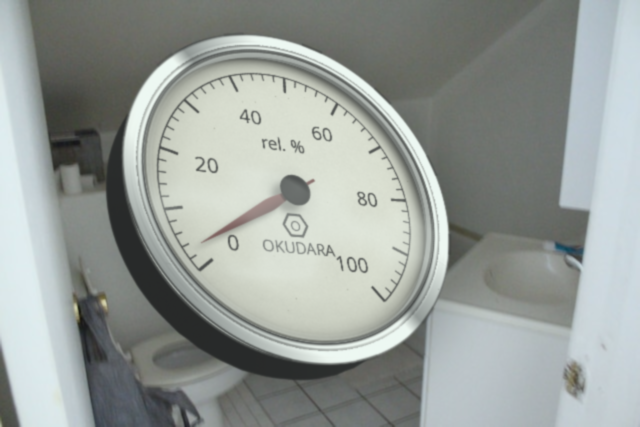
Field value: 3%
